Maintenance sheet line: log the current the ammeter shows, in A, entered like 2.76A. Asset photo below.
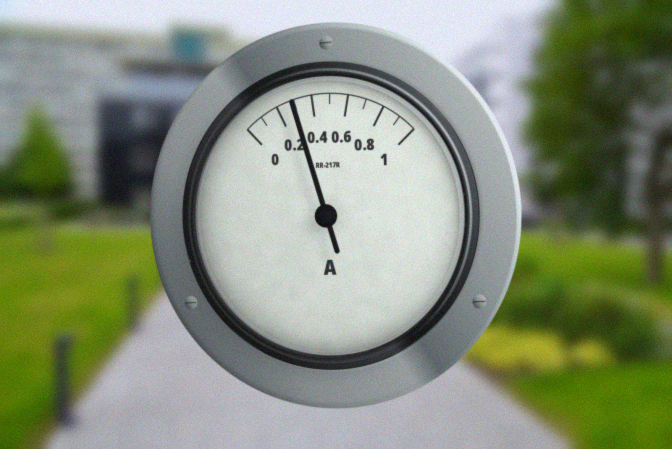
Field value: 0.3A
